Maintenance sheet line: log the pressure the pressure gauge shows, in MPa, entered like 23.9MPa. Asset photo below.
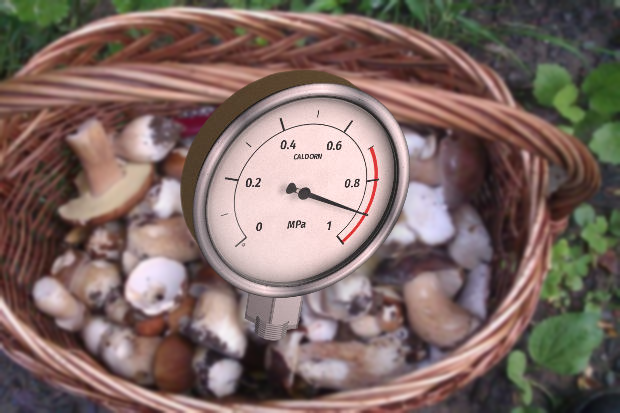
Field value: 0.9MPa
